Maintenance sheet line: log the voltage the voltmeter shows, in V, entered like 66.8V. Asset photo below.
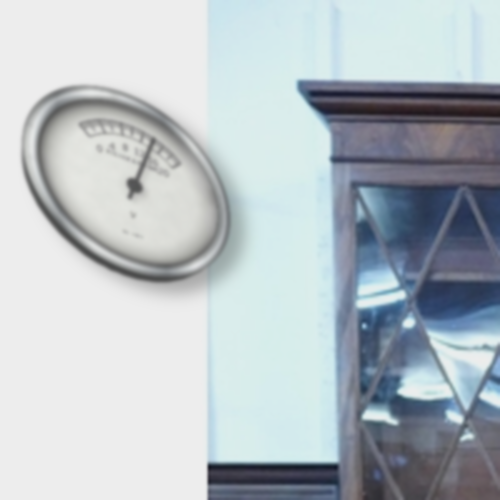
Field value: 14V
